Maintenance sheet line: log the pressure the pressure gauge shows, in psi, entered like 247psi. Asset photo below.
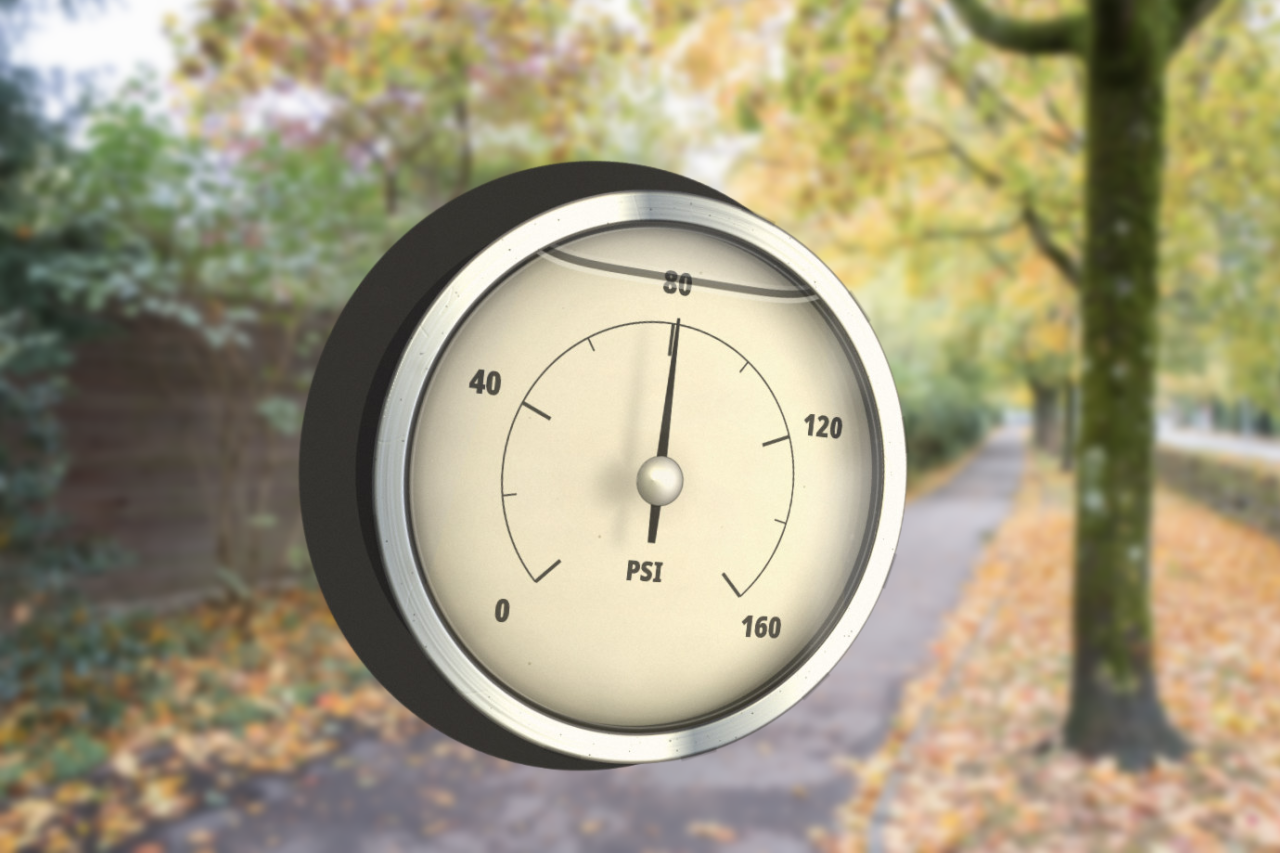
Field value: 80psi
